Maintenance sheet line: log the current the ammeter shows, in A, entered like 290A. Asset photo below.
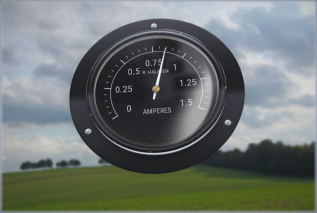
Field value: 0.85A
